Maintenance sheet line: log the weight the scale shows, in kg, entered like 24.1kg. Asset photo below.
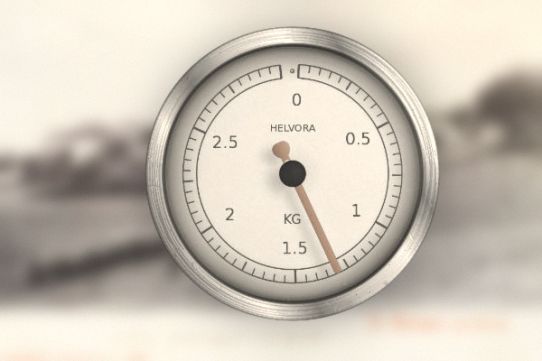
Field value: 1.3kg
